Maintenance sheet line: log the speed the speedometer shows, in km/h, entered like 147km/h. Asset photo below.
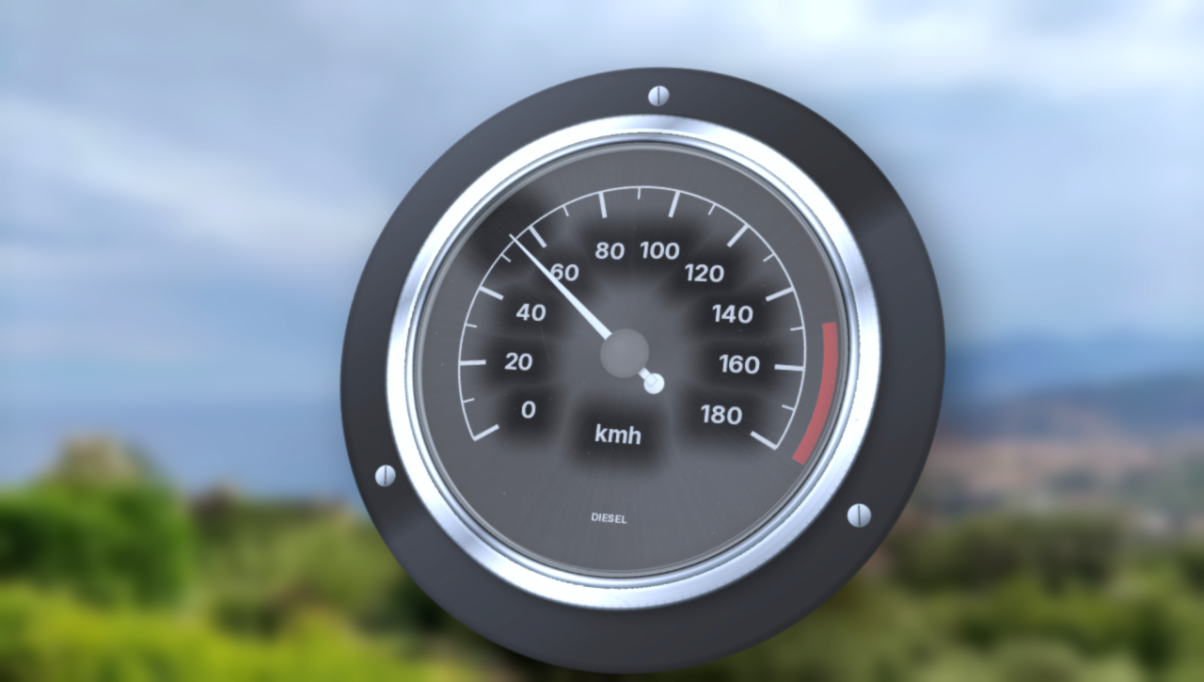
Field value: 55km/h
